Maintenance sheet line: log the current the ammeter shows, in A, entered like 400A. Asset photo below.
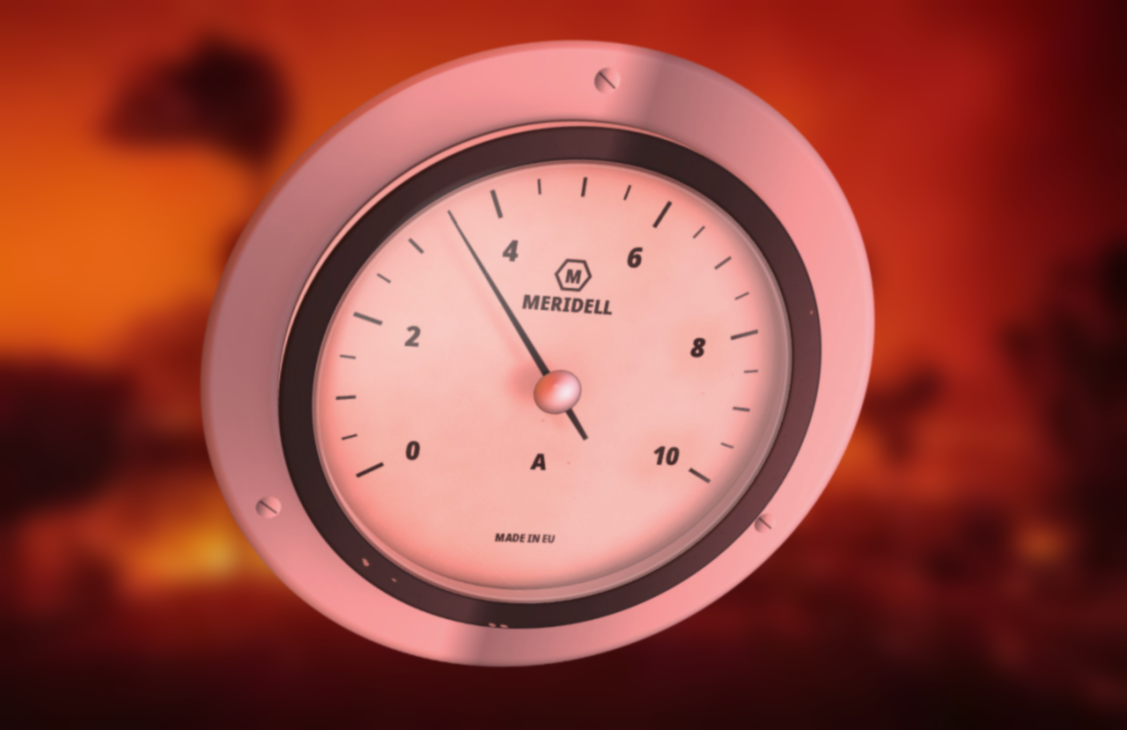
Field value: 3.5A
